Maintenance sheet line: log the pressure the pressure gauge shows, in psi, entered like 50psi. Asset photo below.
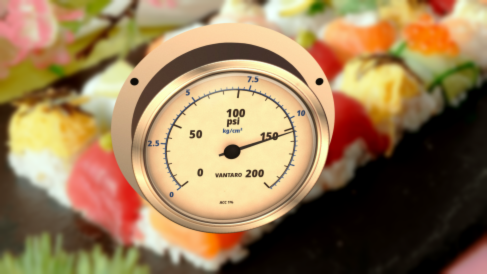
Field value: 150psi
